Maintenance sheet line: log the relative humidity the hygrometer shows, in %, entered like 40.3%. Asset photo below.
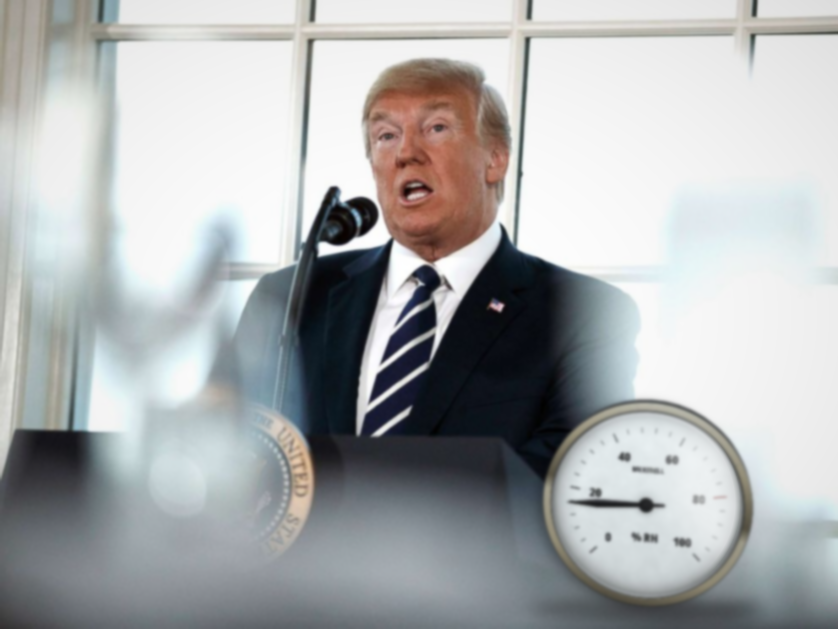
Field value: 16%
